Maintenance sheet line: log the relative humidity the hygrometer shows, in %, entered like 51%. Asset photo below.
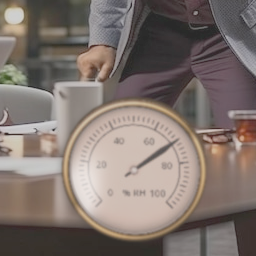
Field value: 70%
